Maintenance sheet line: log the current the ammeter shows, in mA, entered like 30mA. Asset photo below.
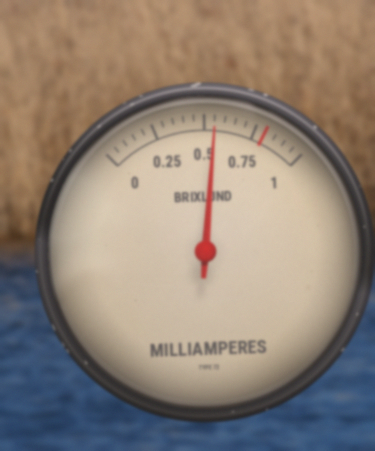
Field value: 0.55mA
